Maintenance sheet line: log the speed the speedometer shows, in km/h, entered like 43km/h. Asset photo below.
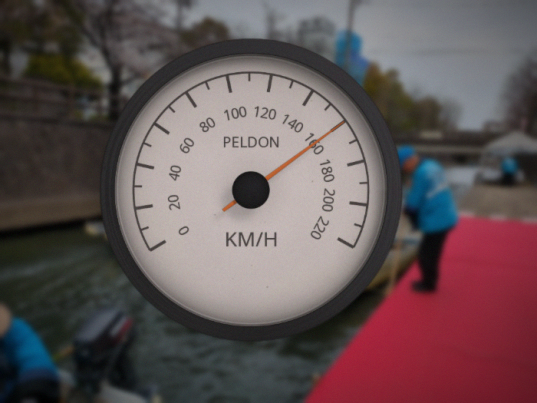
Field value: 160km/h
